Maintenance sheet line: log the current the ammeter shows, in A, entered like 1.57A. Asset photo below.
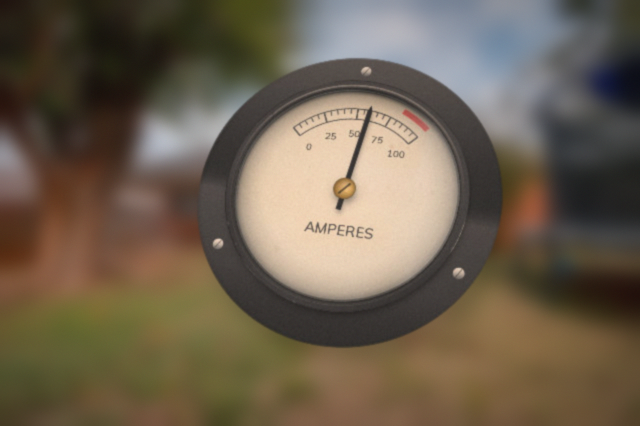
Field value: 60A
